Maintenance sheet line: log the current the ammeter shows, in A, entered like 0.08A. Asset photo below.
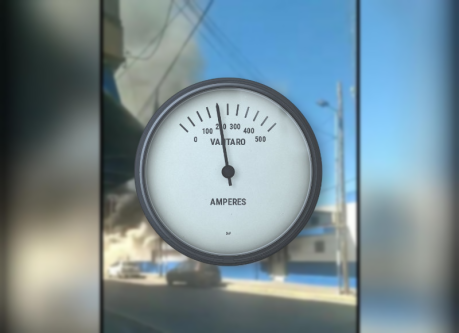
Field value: 200A
